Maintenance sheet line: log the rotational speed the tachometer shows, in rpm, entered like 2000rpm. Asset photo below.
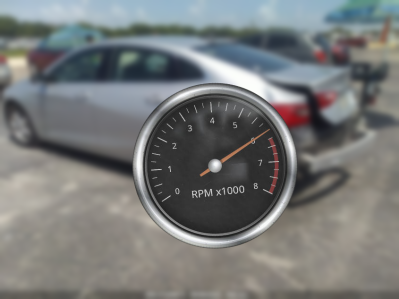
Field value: 6000rpm
